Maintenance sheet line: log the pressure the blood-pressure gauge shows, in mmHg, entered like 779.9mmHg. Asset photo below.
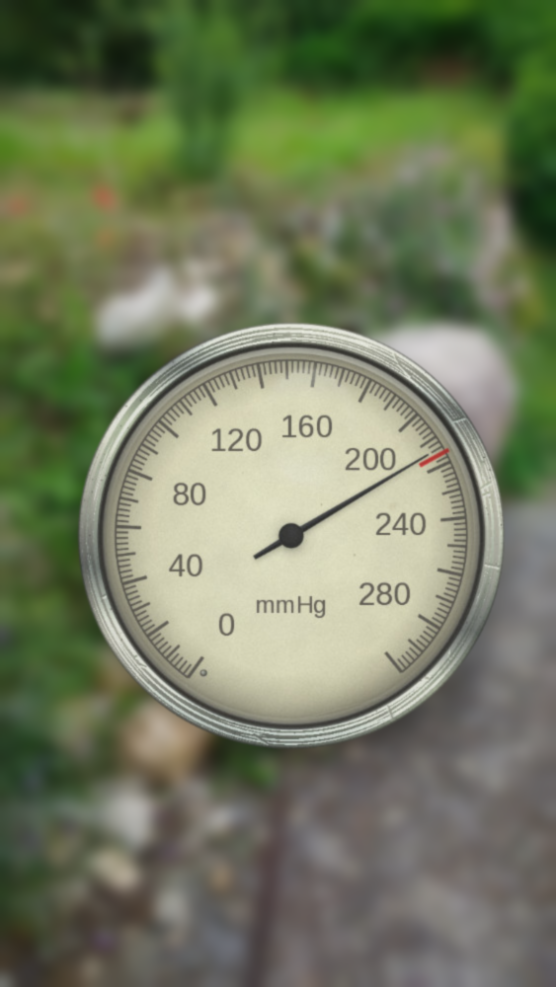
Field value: 214mmHg
